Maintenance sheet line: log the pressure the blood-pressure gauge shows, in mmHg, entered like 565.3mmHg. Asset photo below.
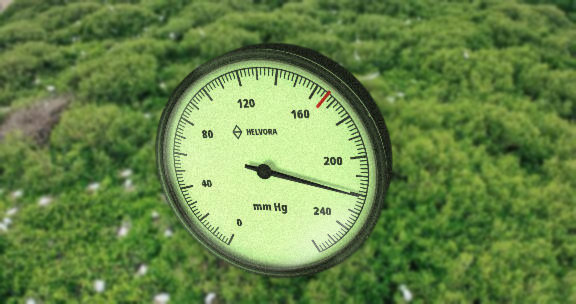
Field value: 220mmHg
